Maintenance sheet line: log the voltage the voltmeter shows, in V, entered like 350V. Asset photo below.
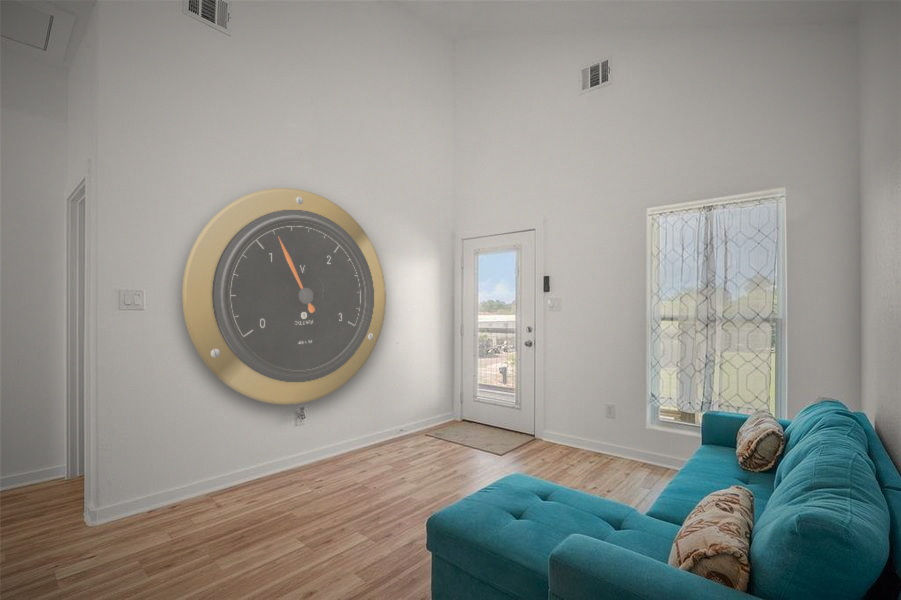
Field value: 1.2V
